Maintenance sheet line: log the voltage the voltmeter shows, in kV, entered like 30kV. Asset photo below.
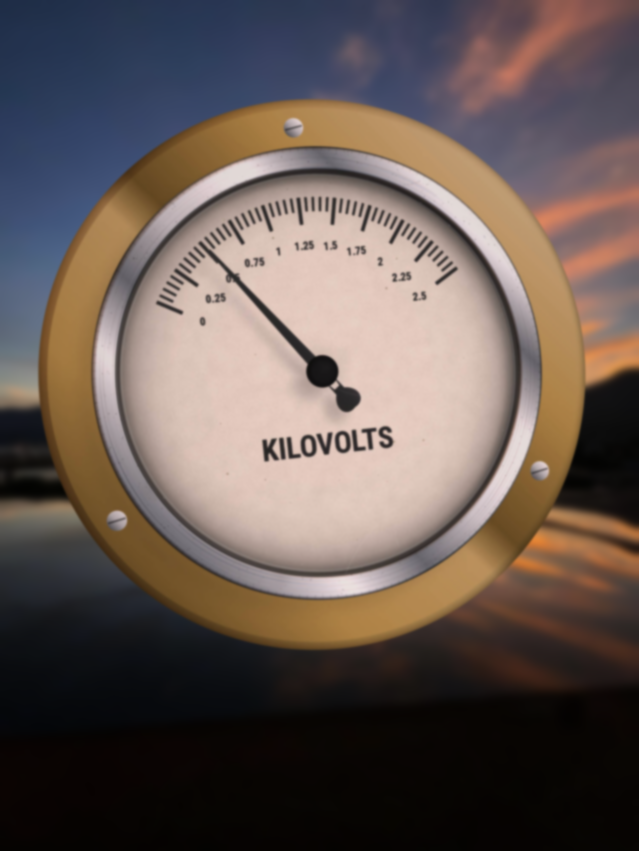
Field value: 0.5kV
